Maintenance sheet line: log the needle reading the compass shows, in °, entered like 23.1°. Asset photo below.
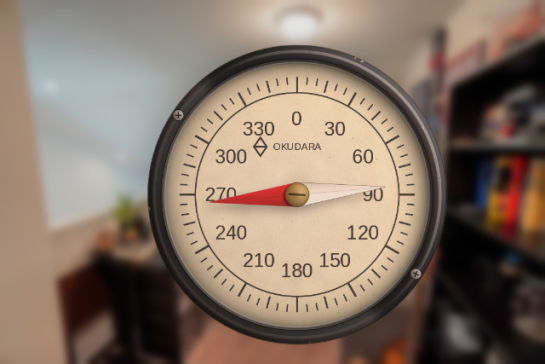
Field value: 265°
